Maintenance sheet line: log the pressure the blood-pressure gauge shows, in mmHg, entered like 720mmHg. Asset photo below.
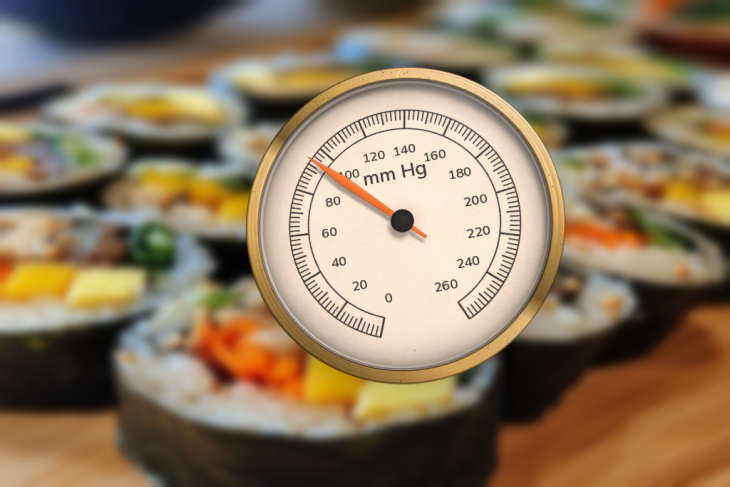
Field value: 94mmHg
